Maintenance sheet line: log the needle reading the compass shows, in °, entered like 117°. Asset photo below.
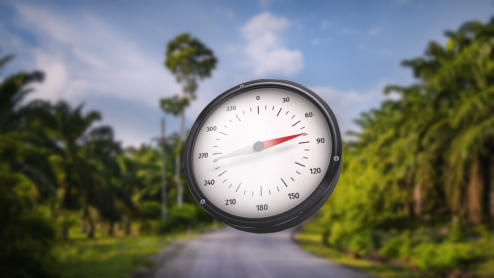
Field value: 80°
